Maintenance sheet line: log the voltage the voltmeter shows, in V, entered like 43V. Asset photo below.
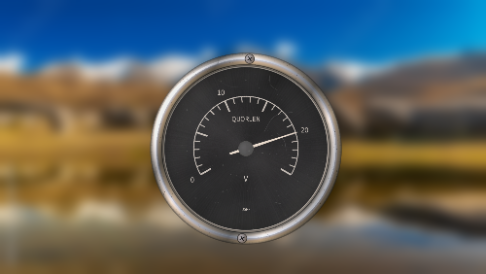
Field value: 20V
